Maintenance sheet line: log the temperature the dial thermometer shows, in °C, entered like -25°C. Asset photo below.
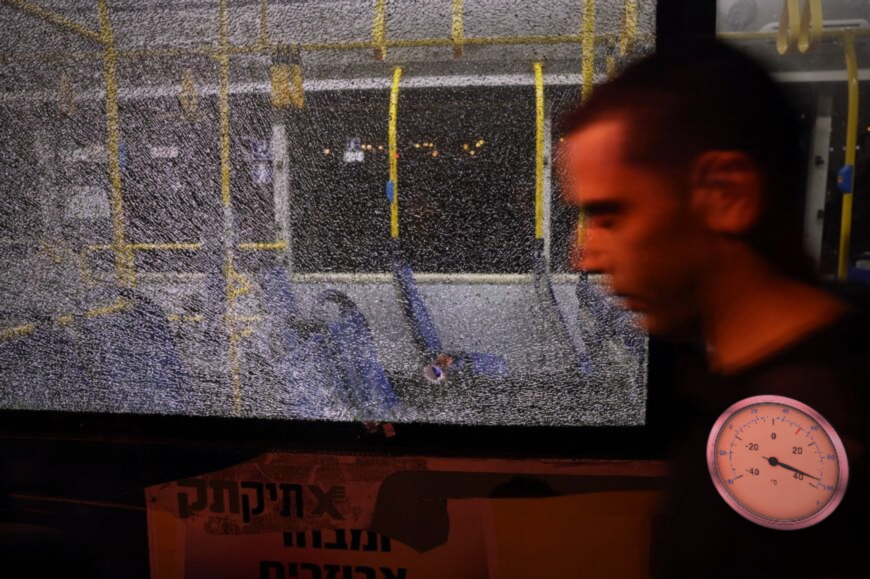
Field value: 36°C
